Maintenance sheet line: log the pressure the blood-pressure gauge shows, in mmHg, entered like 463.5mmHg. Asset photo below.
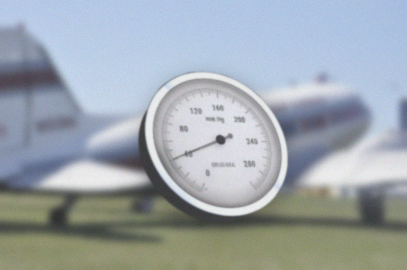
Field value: 40mmHg
